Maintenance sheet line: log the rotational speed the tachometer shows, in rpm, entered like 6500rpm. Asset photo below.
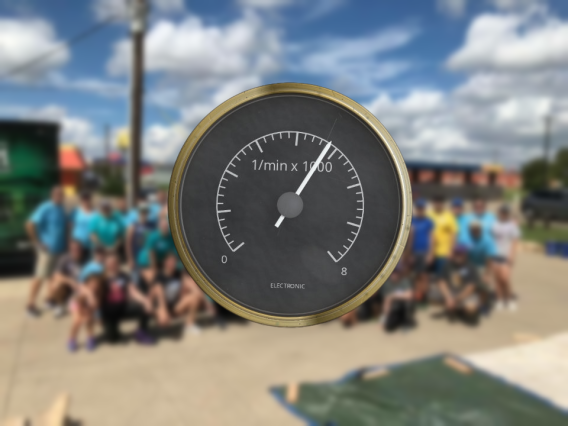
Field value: 4800rpm
